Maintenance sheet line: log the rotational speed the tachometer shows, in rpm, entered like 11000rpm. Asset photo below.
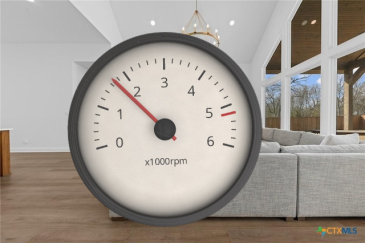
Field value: 1700rpm
